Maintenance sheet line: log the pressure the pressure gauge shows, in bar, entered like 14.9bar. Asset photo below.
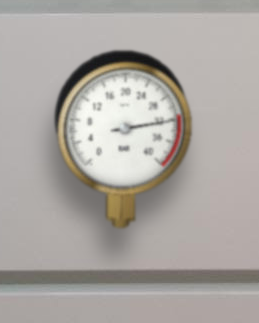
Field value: 32bar
